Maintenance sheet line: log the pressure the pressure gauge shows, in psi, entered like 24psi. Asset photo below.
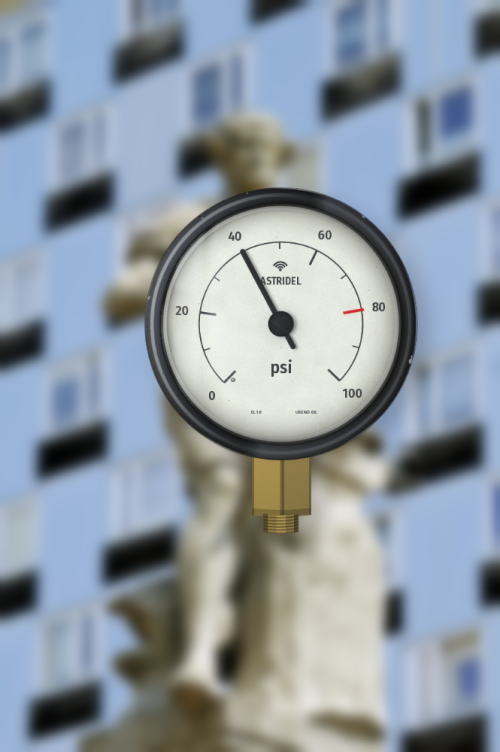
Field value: 40psi
